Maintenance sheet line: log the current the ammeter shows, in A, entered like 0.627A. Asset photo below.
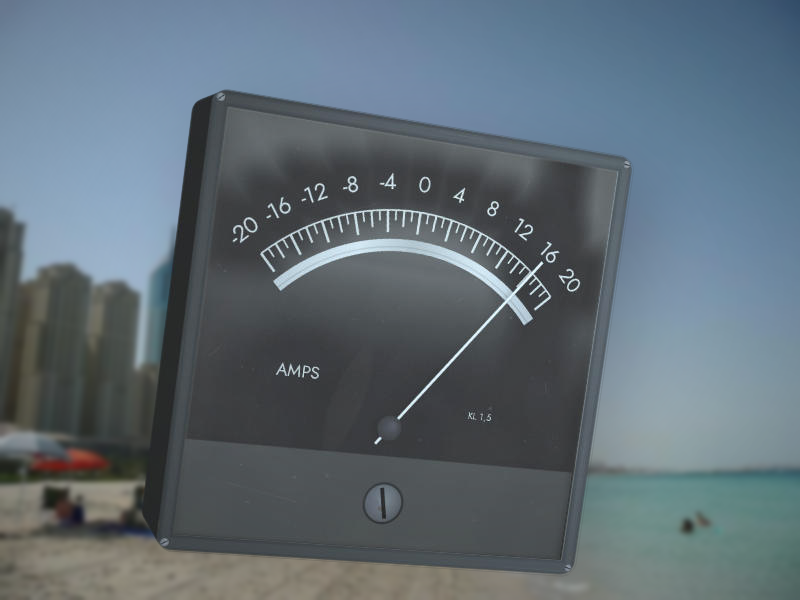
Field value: 16A
